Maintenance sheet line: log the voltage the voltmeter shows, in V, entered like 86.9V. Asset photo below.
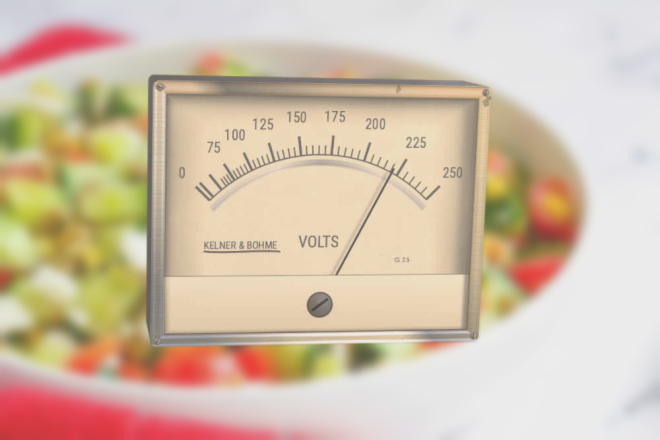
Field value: 220V
